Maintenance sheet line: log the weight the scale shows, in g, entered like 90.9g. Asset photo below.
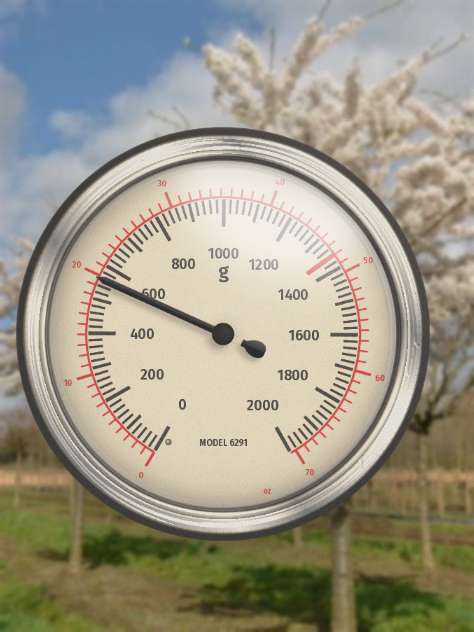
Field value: 560g
